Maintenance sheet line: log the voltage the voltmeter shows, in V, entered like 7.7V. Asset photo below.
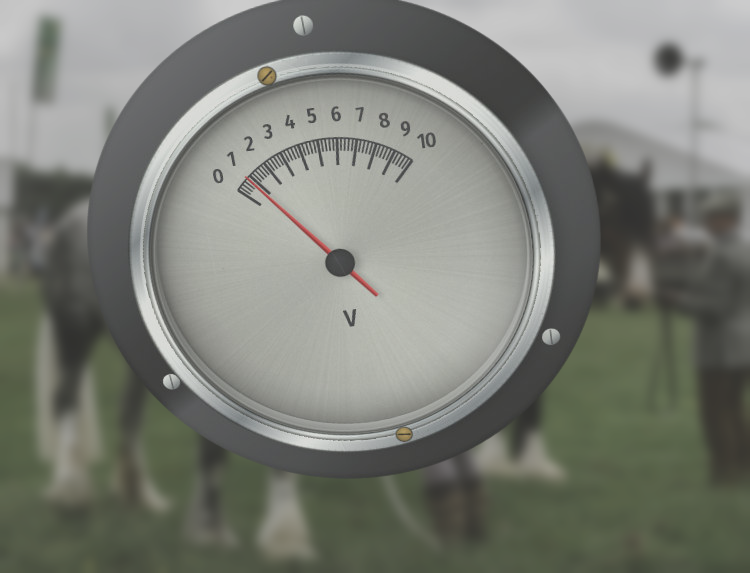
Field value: 1V
